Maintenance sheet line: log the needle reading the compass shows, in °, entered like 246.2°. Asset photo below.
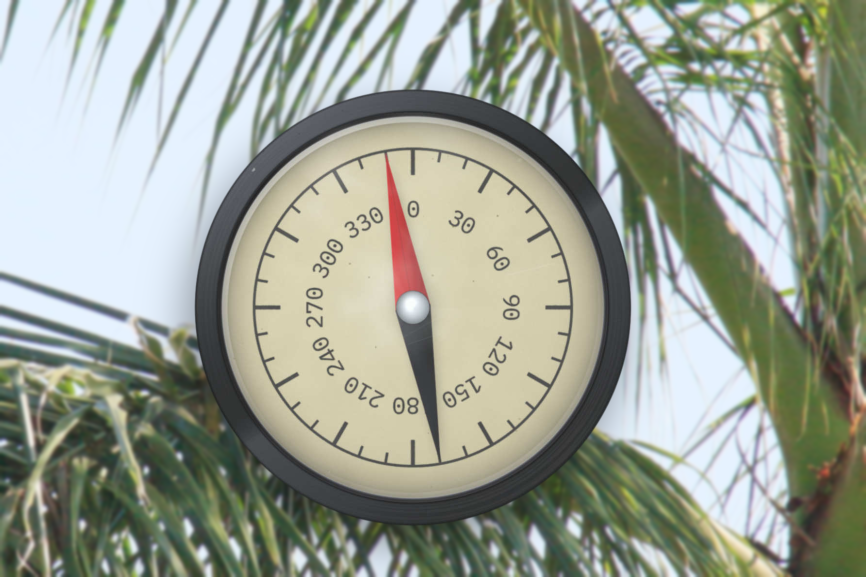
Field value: 350°
